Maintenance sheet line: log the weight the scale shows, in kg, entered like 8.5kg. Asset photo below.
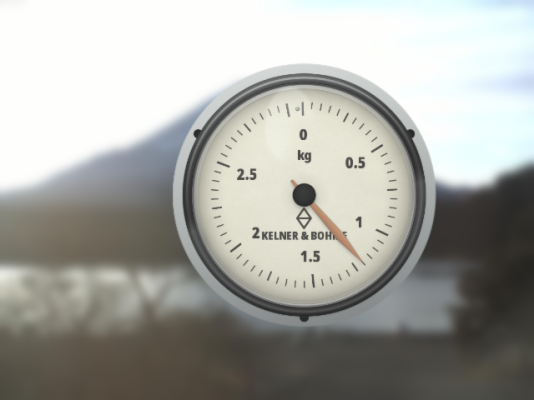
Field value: 1.2kg
